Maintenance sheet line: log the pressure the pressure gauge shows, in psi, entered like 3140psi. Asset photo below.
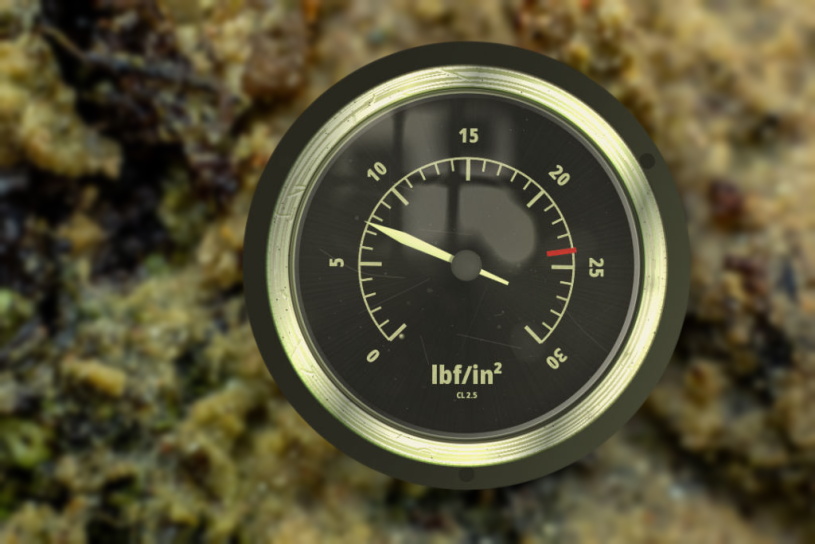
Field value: 7.5psi
